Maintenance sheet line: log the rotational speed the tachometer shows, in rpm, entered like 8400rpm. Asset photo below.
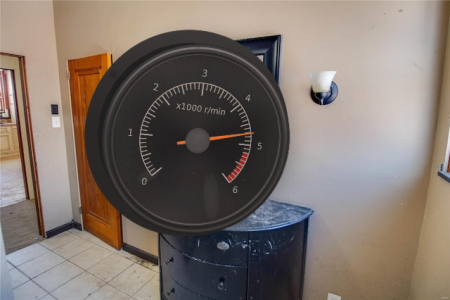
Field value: 4700rpm
